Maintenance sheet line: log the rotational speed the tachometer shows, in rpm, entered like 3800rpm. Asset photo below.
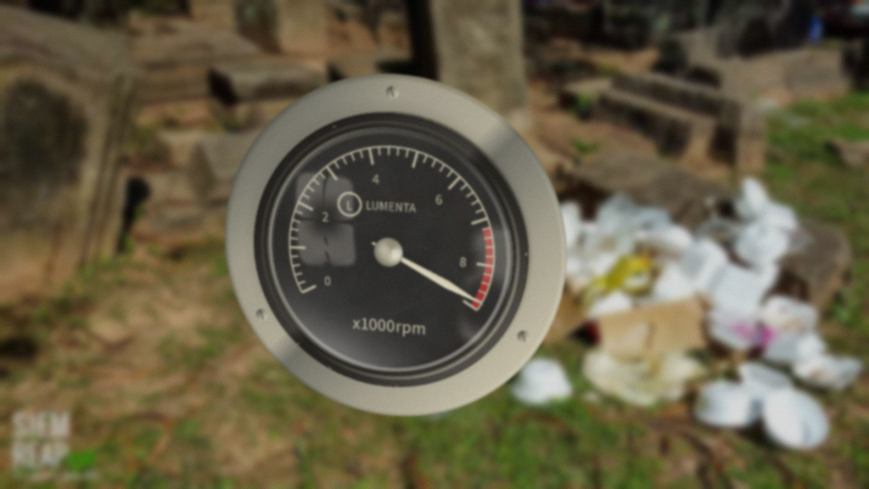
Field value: 8800rpm
